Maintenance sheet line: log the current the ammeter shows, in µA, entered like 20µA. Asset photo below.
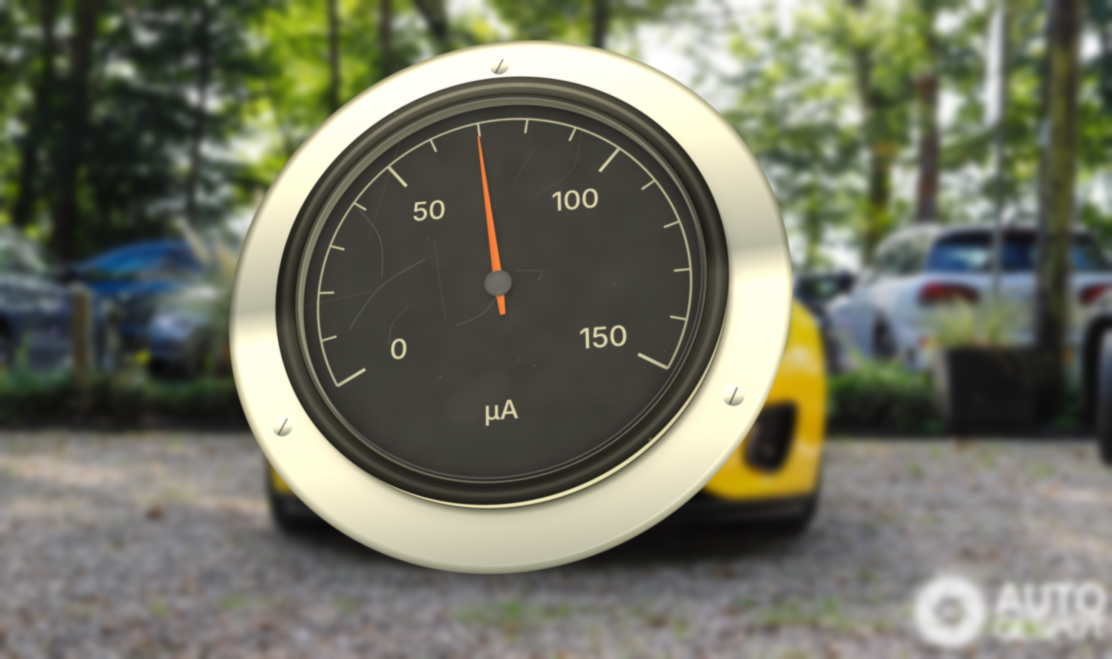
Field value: 70µA
